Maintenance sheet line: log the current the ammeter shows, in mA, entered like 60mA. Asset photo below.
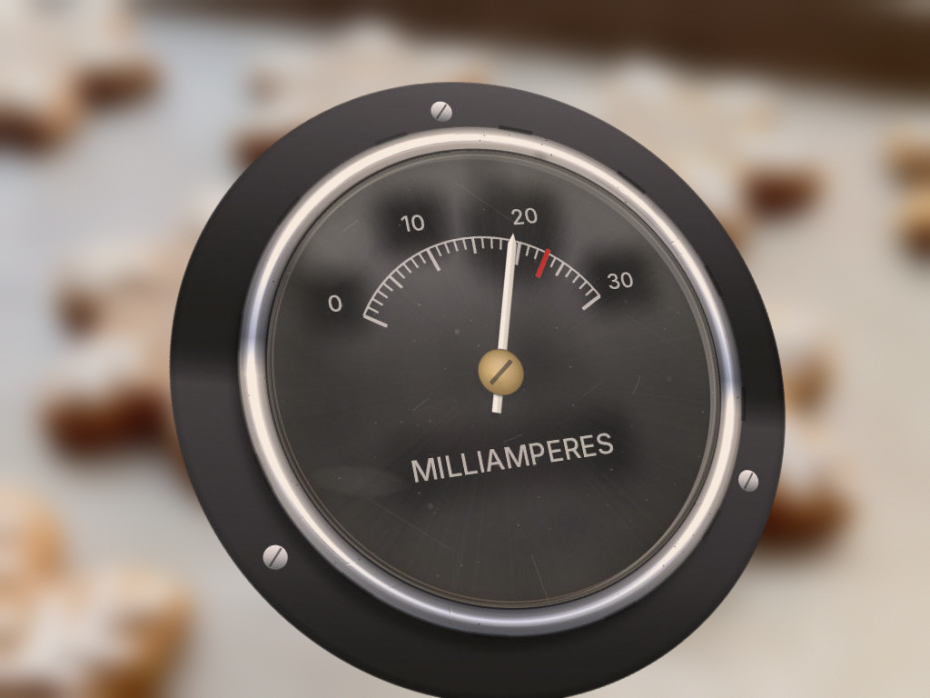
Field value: 19mA
